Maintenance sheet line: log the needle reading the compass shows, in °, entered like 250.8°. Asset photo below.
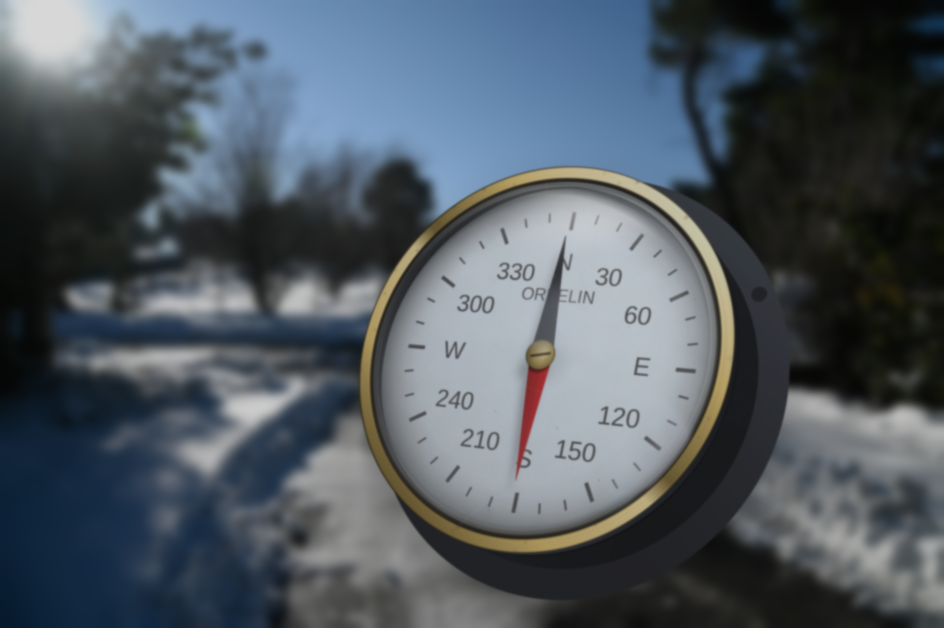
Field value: 180°
